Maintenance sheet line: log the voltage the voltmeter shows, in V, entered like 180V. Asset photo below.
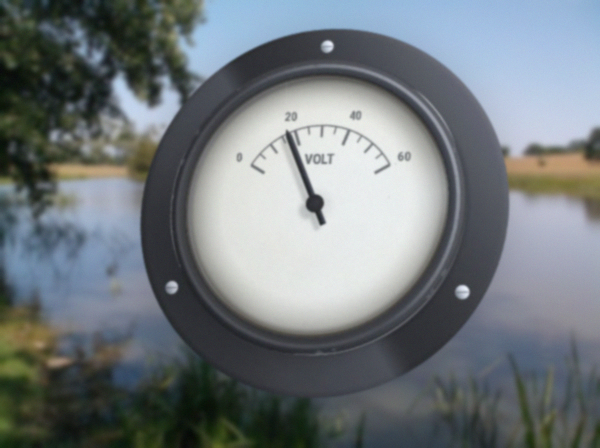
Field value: 17.5V
